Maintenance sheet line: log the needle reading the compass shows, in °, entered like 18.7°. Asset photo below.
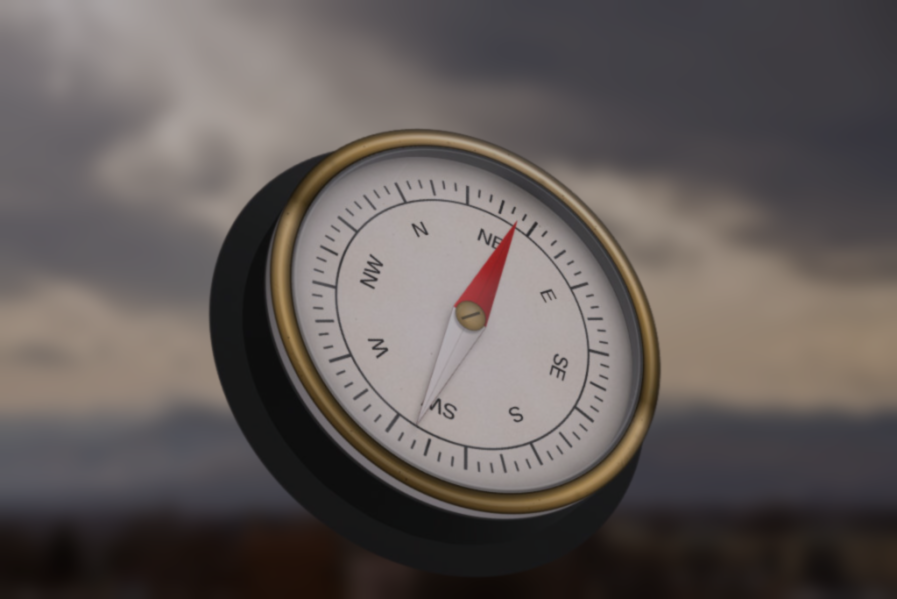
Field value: 52.5°
